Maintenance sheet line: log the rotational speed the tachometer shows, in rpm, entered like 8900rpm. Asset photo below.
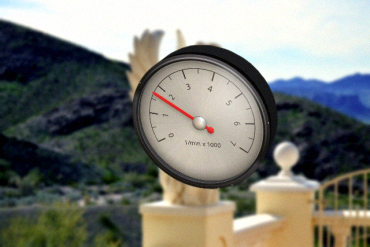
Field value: 1750rpm
